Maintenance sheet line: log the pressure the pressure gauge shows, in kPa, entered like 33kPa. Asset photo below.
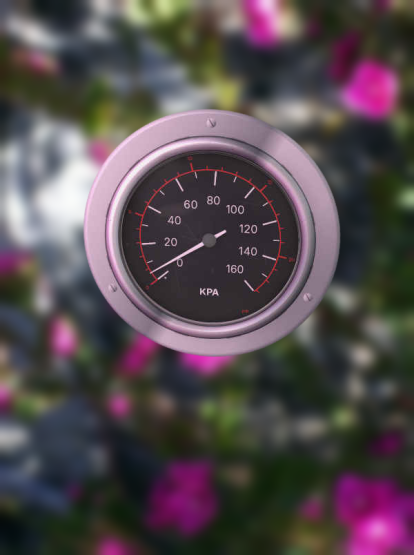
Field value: 5kPa
